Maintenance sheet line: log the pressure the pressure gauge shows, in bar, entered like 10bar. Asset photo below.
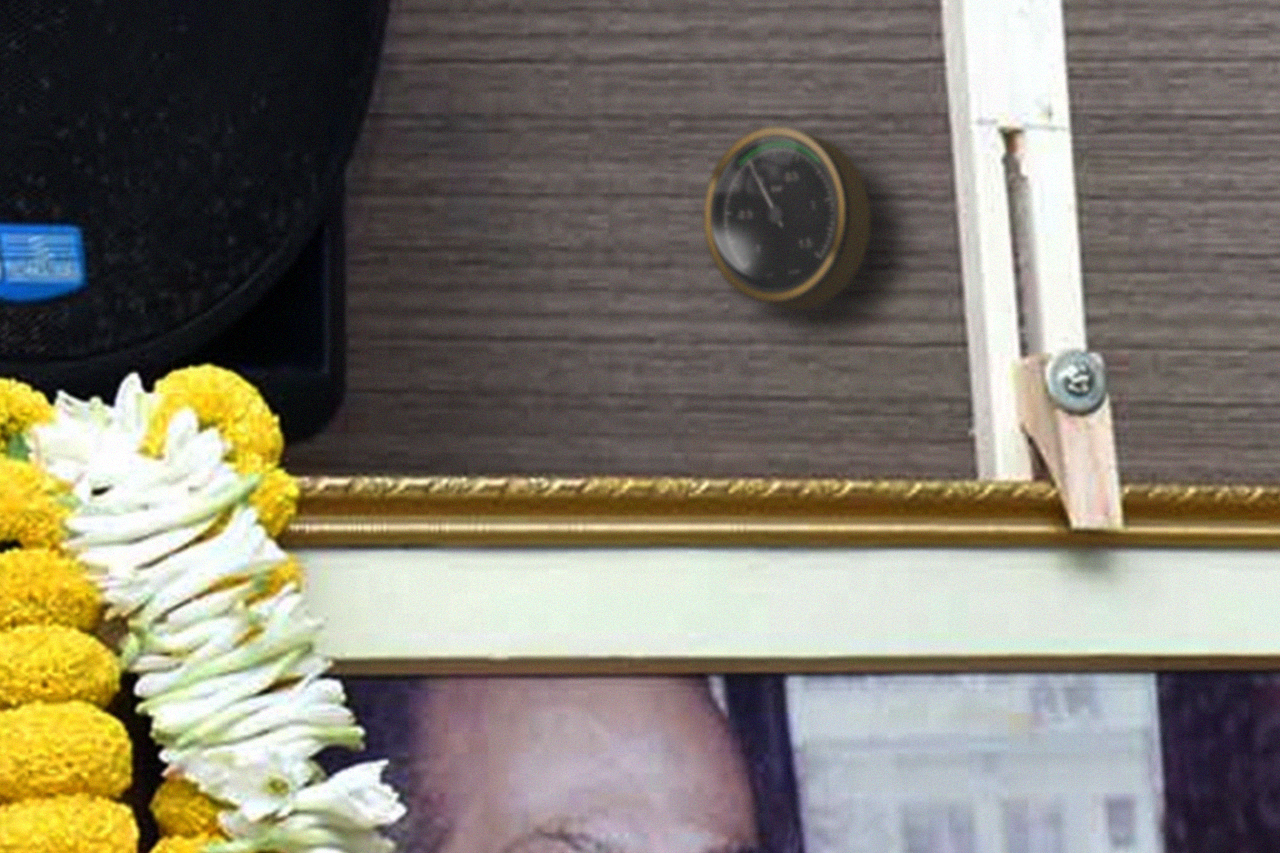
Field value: 0bar
